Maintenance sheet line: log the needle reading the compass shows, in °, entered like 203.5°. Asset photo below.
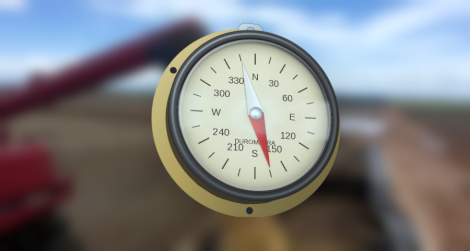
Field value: 165°
